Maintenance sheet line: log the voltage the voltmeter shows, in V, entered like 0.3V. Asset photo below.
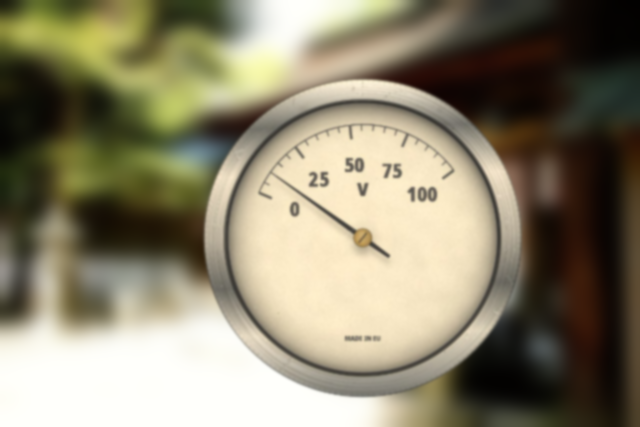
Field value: 10V
